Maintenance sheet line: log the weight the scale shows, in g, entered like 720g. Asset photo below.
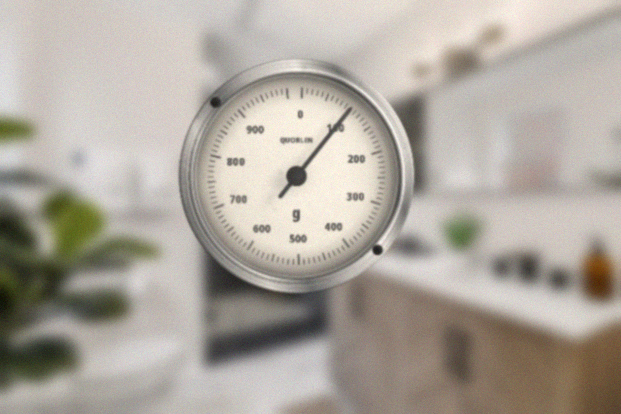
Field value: 100g
